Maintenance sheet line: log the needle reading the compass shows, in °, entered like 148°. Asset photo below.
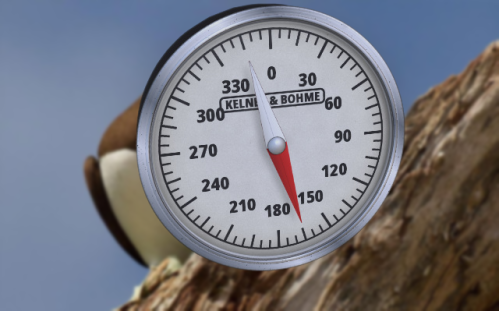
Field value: 165°
